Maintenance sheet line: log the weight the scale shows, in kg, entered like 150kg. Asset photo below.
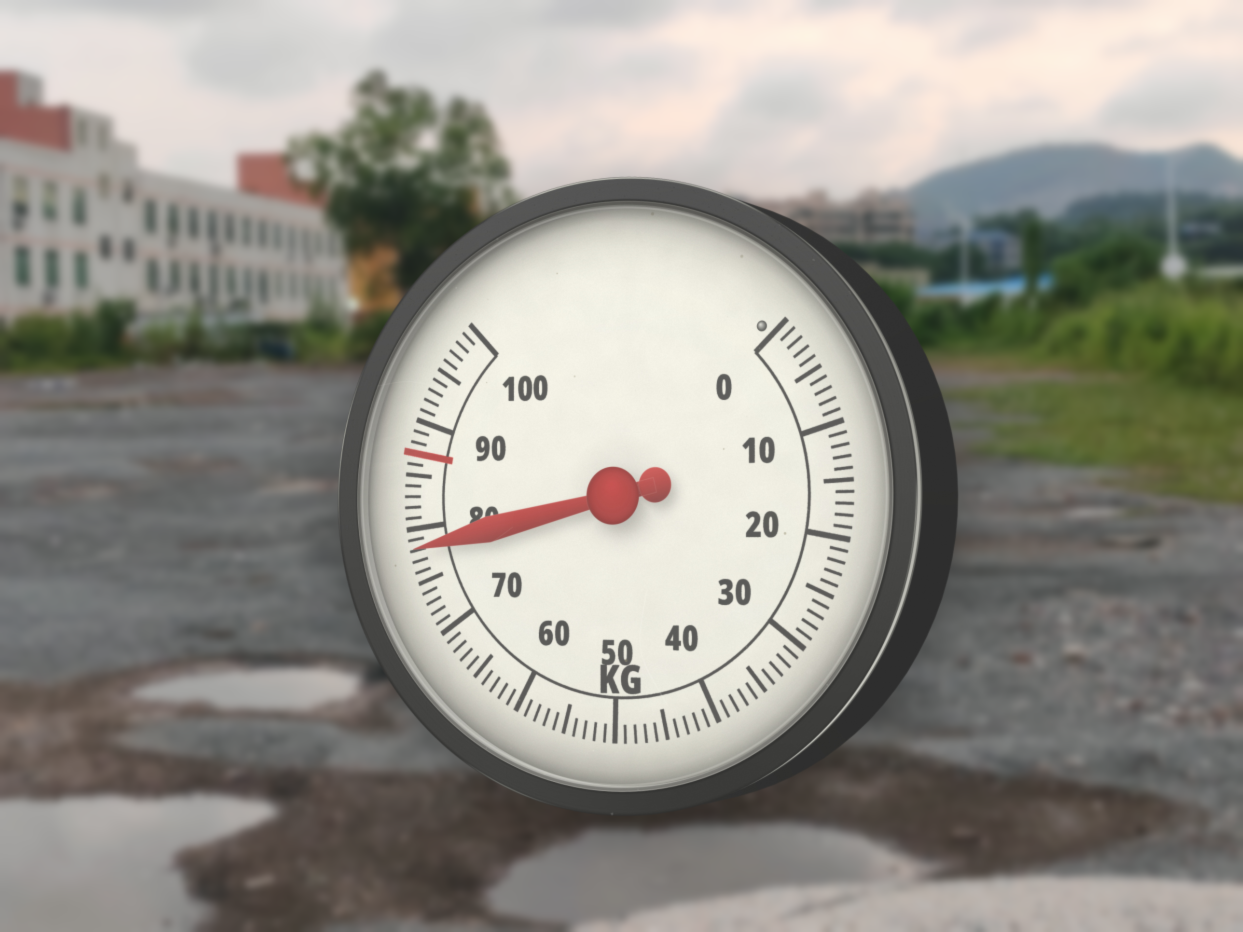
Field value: 78kg
